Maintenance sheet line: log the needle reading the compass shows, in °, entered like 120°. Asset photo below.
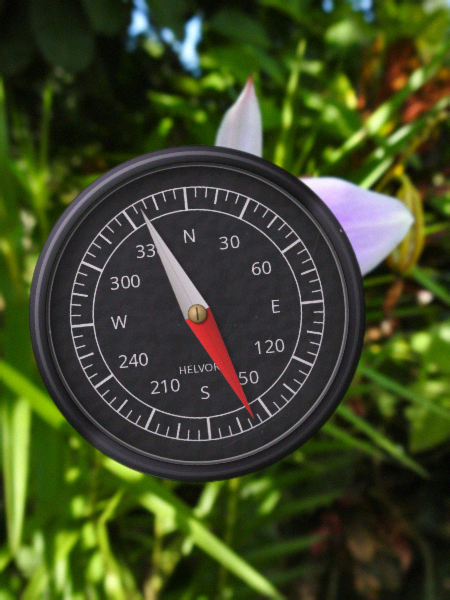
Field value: 157.5°
